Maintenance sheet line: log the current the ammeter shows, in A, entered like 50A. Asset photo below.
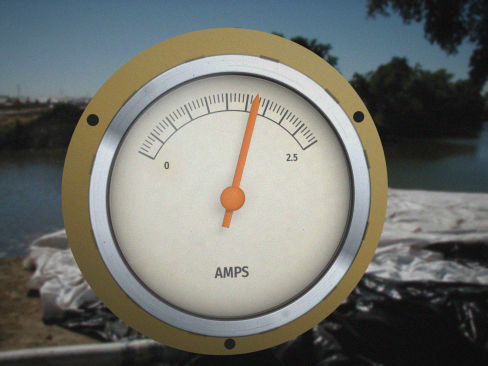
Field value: 1.6A
